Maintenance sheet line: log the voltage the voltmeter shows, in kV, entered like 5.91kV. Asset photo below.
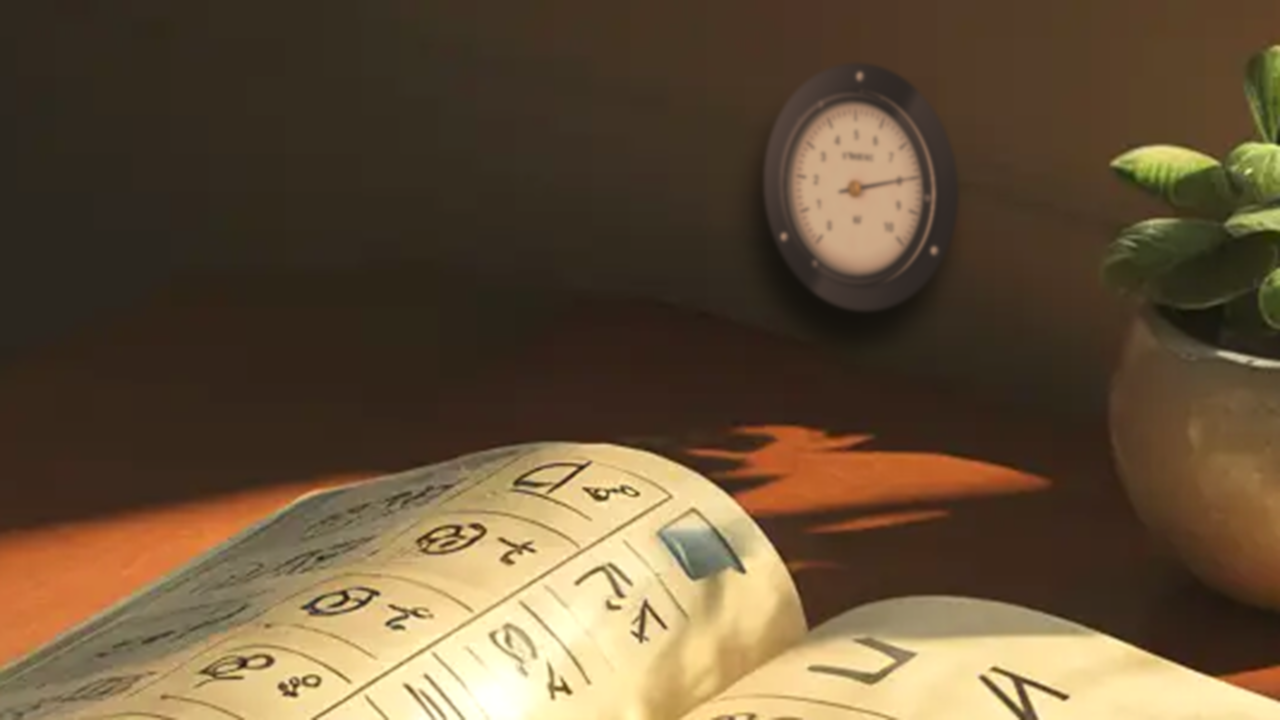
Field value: 8kV
